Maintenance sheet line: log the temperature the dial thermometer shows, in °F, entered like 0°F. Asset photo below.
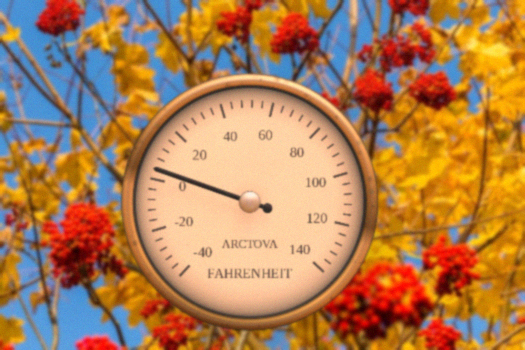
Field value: 4°F
